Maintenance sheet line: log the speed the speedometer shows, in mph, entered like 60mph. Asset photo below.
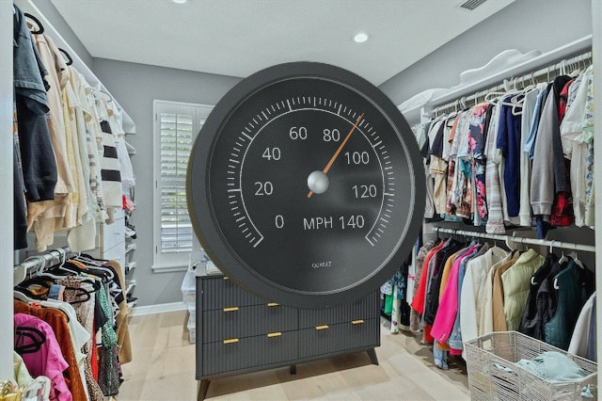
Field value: 88mph
